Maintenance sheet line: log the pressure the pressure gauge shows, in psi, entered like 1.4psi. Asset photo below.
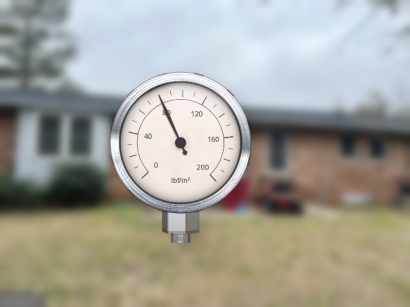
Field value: 80psi
